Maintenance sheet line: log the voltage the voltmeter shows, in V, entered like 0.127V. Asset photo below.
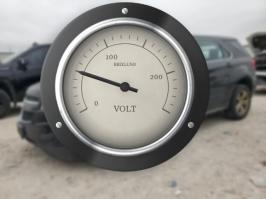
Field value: 50V
